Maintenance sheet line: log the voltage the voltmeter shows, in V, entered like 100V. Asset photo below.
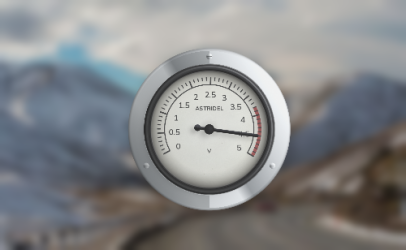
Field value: 4.5V
